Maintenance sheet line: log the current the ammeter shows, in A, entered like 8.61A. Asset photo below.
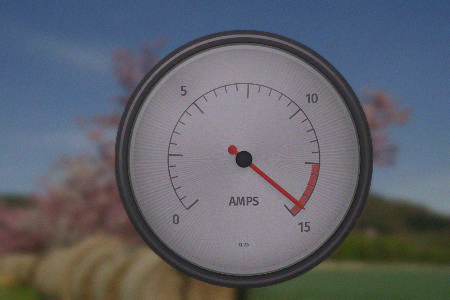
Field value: 14.5A
